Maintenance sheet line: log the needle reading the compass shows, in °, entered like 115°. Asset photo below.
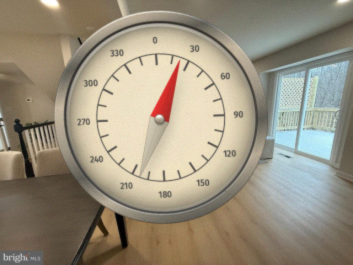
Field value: 22.5°
